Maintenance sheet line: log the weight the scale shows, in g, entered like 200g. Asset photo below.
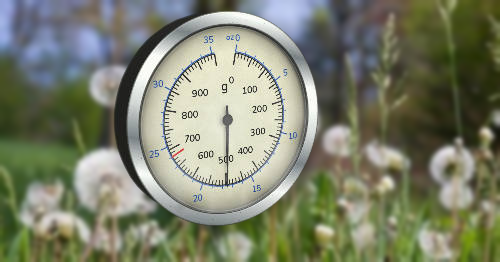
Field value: 500g
